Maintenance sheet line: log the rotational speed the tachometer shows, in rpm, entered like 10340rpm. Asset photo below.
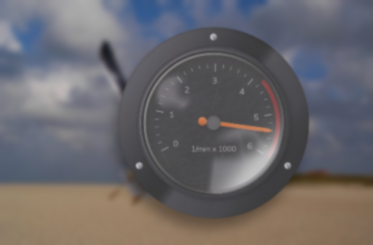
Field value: 5400rpm
